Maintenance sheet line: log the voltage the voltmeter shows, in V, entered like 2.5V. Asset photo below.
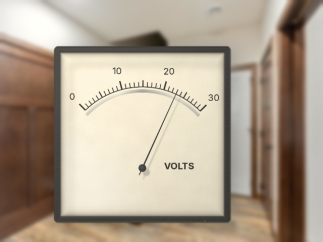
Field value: 23V
